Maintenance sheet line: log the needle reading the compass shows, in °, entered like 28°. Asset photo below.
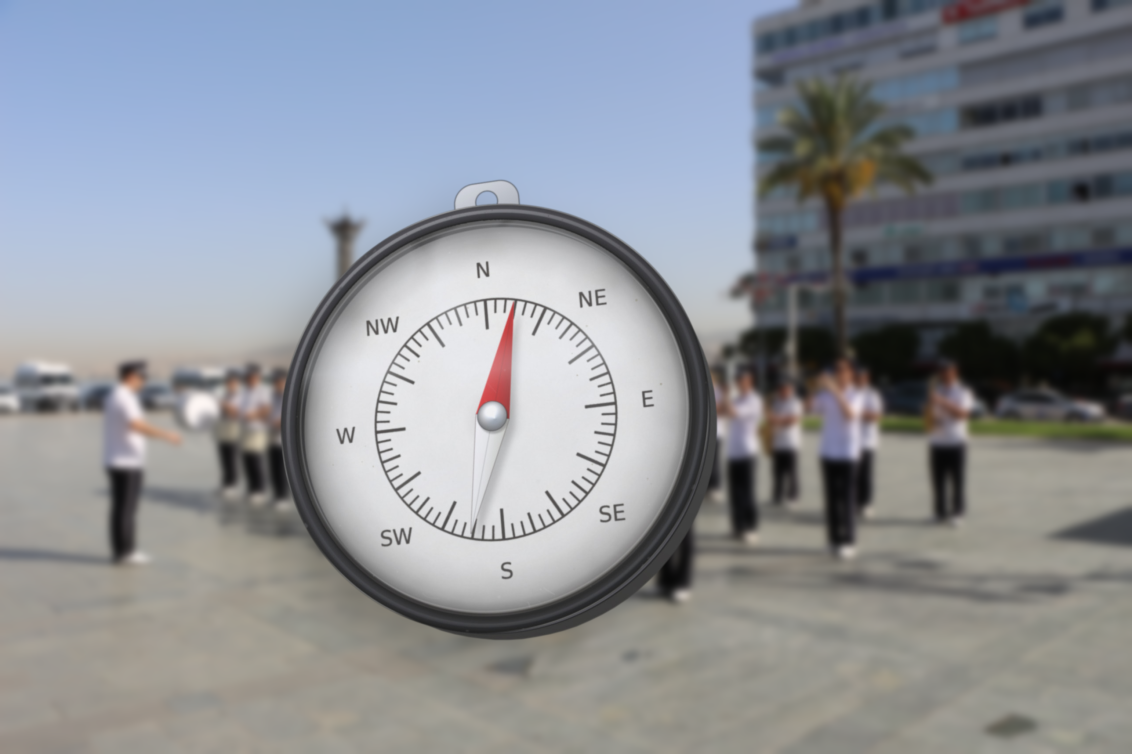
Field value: 15°
